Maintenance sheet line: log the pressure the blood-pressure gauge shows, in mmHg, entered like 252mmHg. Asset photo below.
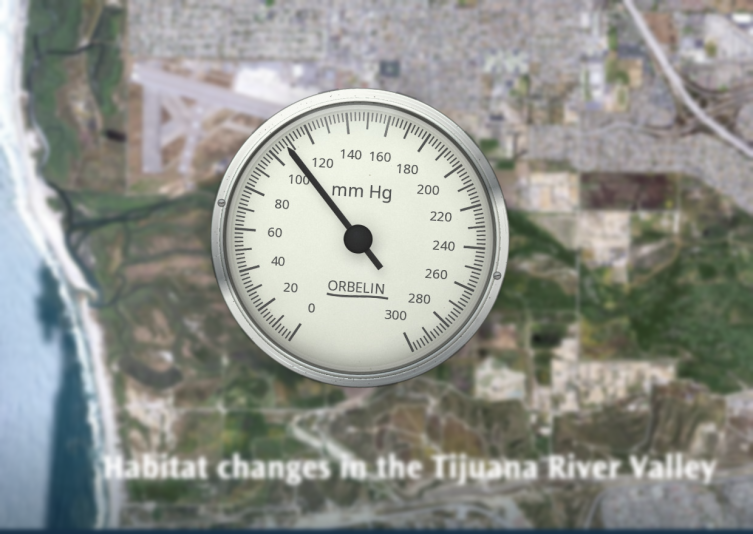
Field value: 108mmHg
